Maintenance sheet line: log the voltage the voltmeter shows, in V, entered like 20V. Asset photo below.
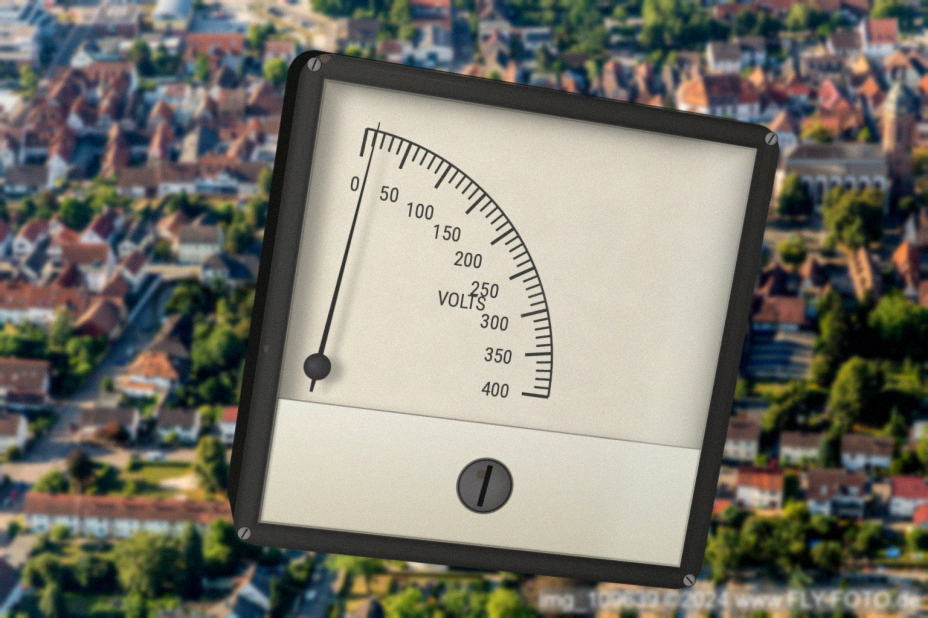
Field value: 10V
